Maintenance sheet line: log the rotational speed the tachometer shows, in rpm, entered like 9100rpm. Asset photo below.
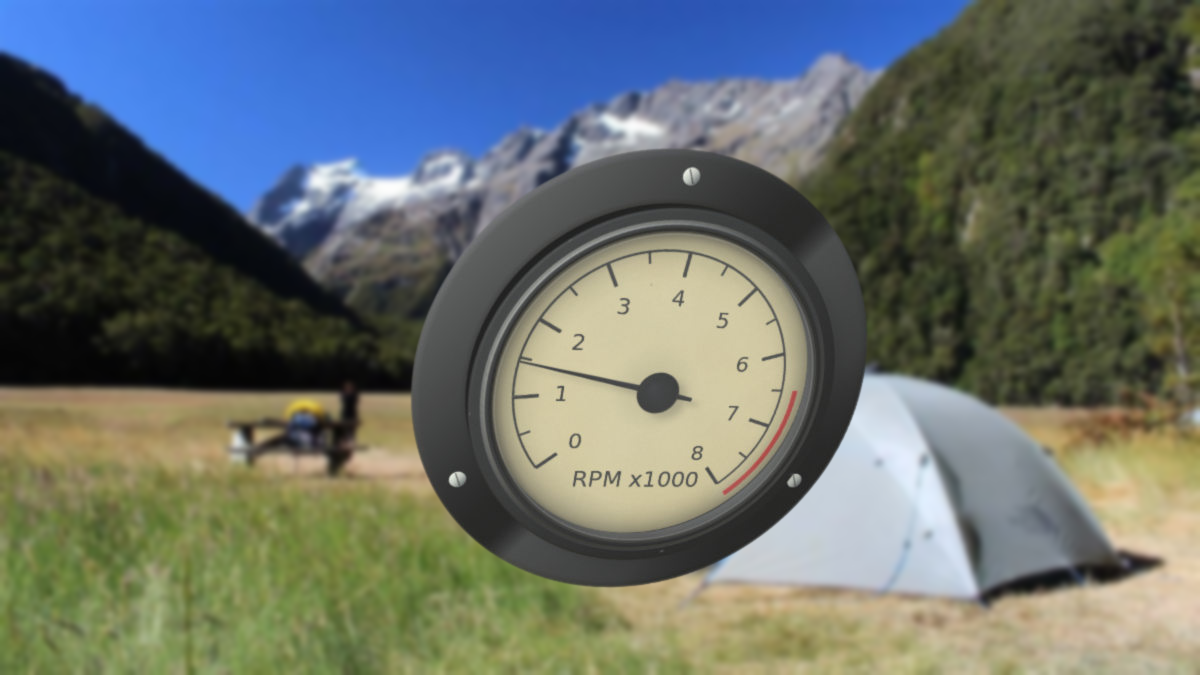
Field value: 1500rpm
